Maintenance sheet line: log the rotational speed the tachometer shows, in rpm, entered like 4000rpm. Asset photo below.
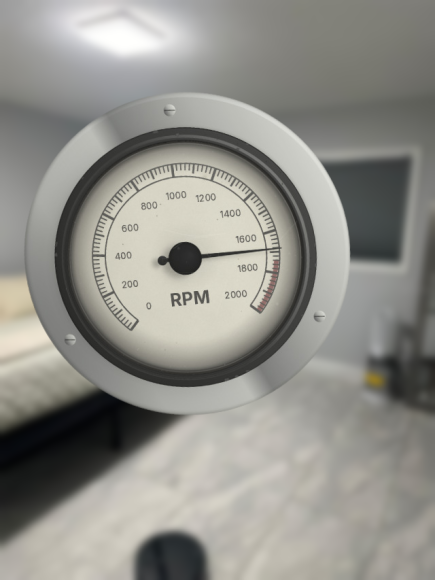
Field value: 1680rpm
